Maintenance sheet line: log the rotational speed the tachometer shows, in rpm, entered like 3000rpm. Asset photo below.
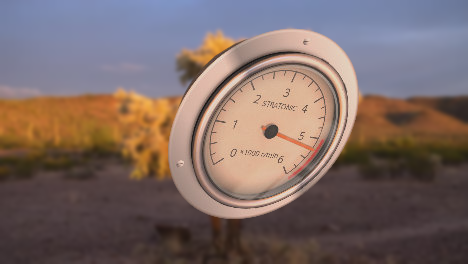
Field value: 5250rpm
